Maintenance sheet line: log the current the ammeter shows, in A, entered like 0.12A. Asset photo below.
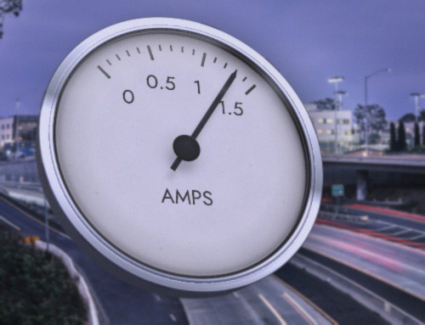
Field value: 1.3A
